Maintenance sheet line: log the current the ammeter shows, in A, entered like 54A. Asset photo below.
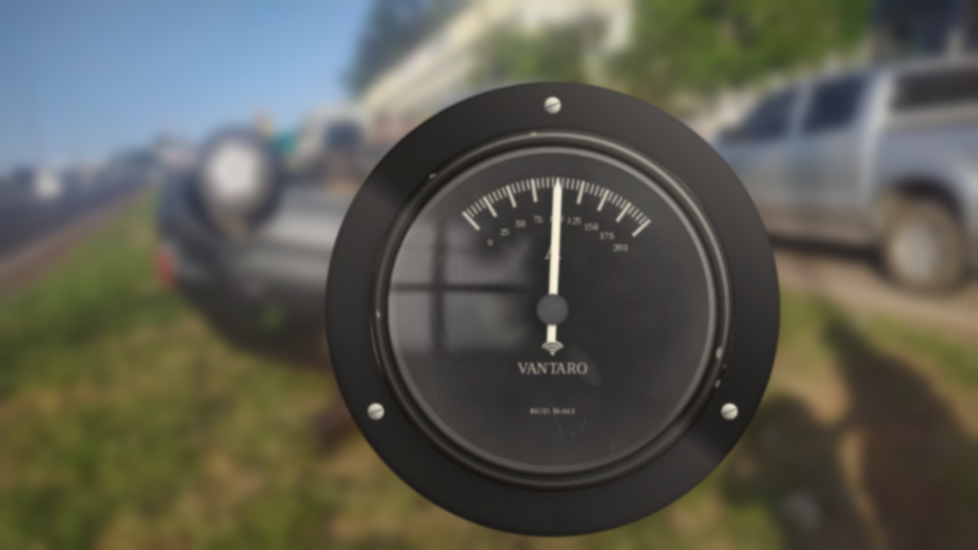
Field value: 100A
